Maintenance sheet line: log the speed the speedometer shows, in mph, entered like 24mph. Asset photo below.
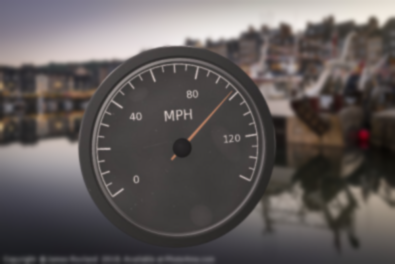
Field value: 97.5mph
